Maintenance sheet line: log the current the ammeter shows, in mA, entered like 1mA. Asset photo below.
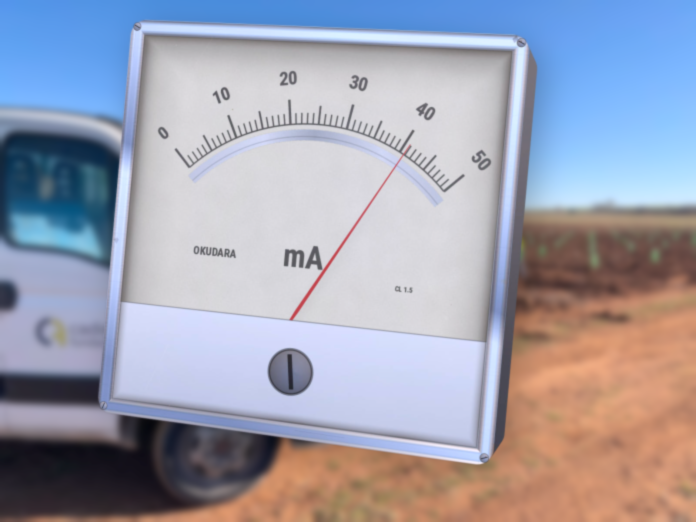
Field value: 41mA
